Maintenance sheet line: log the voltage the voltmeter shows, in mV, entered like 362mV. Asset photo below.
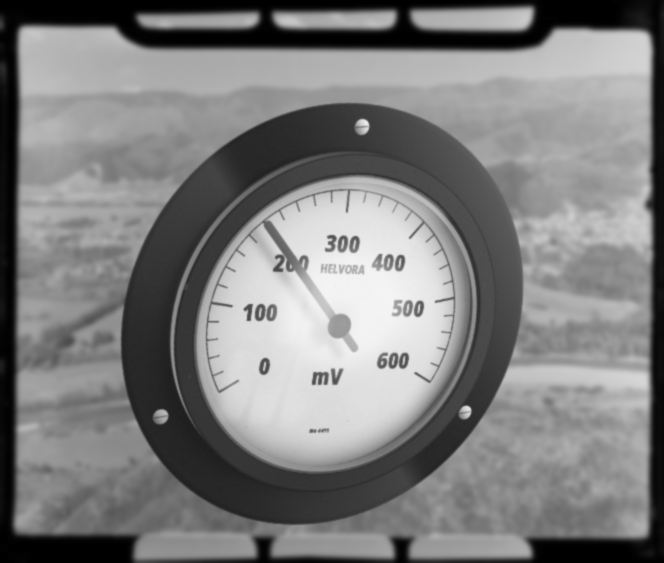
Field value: 200mV
